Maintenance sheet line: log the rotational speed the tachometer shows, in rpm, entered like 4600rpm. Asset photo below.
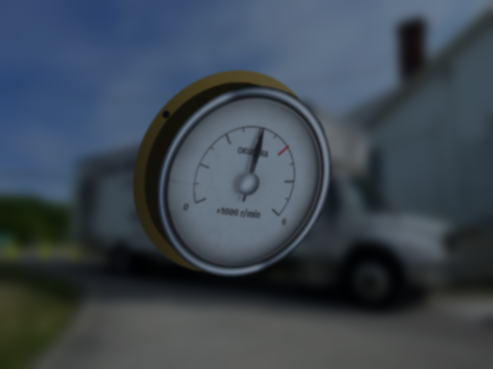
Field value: 3000rpm
